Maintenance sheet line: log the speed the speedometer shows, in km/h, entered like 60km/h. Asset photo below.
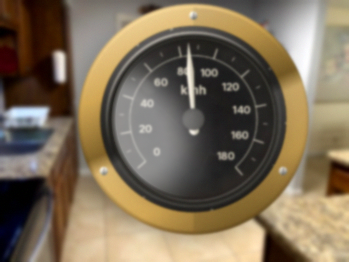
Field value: 85km/h
